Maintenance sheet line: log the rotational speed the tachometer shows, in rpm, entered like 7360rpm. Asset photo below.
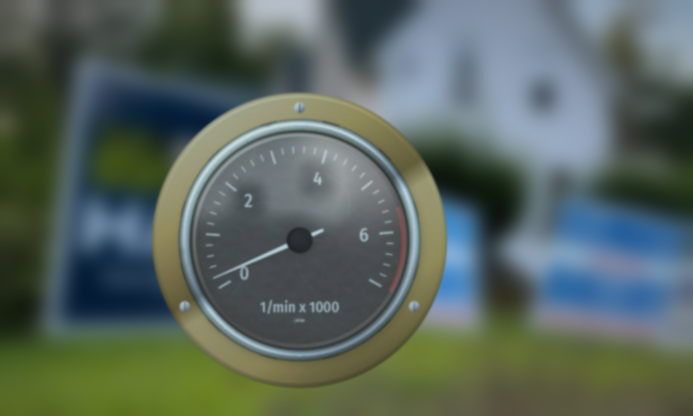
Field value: 200rpm
